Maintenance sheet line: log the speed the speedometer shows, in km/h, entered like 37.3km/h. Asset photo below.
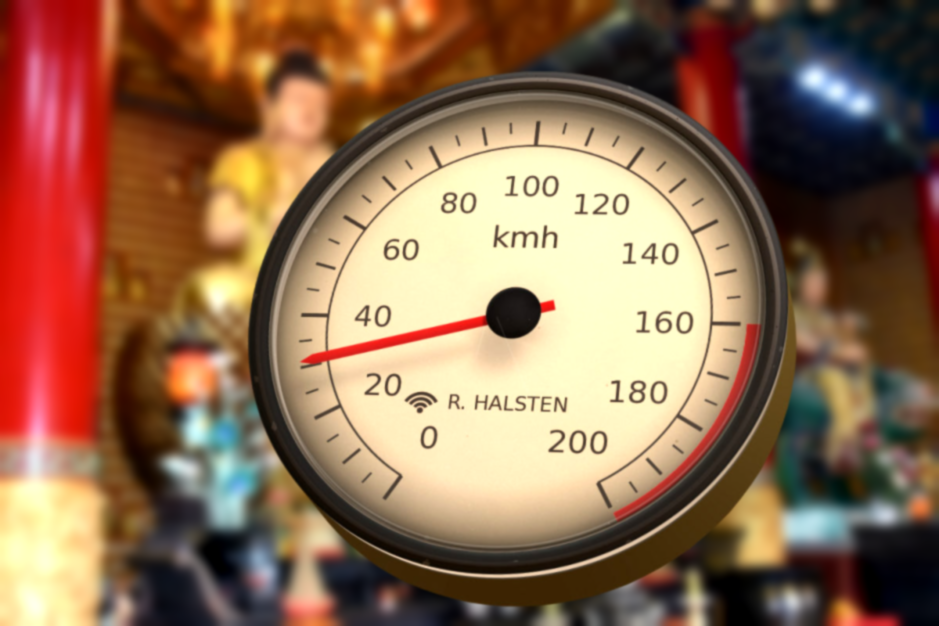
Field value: 30km/h
